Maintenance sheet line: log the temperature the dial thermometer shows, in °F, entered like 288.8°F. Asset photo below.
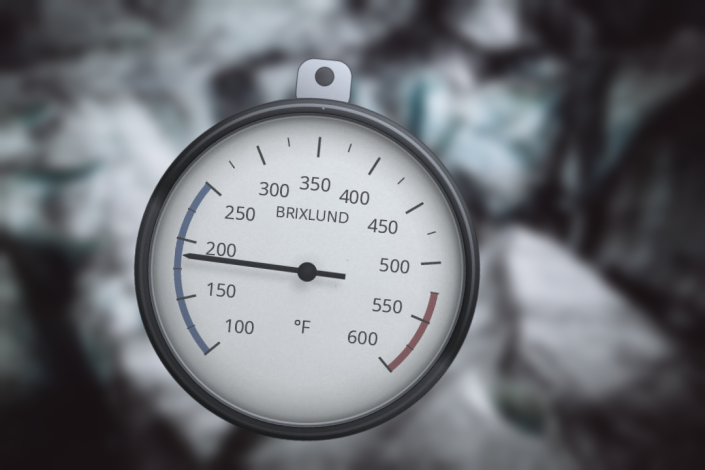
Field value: 187.5°F
